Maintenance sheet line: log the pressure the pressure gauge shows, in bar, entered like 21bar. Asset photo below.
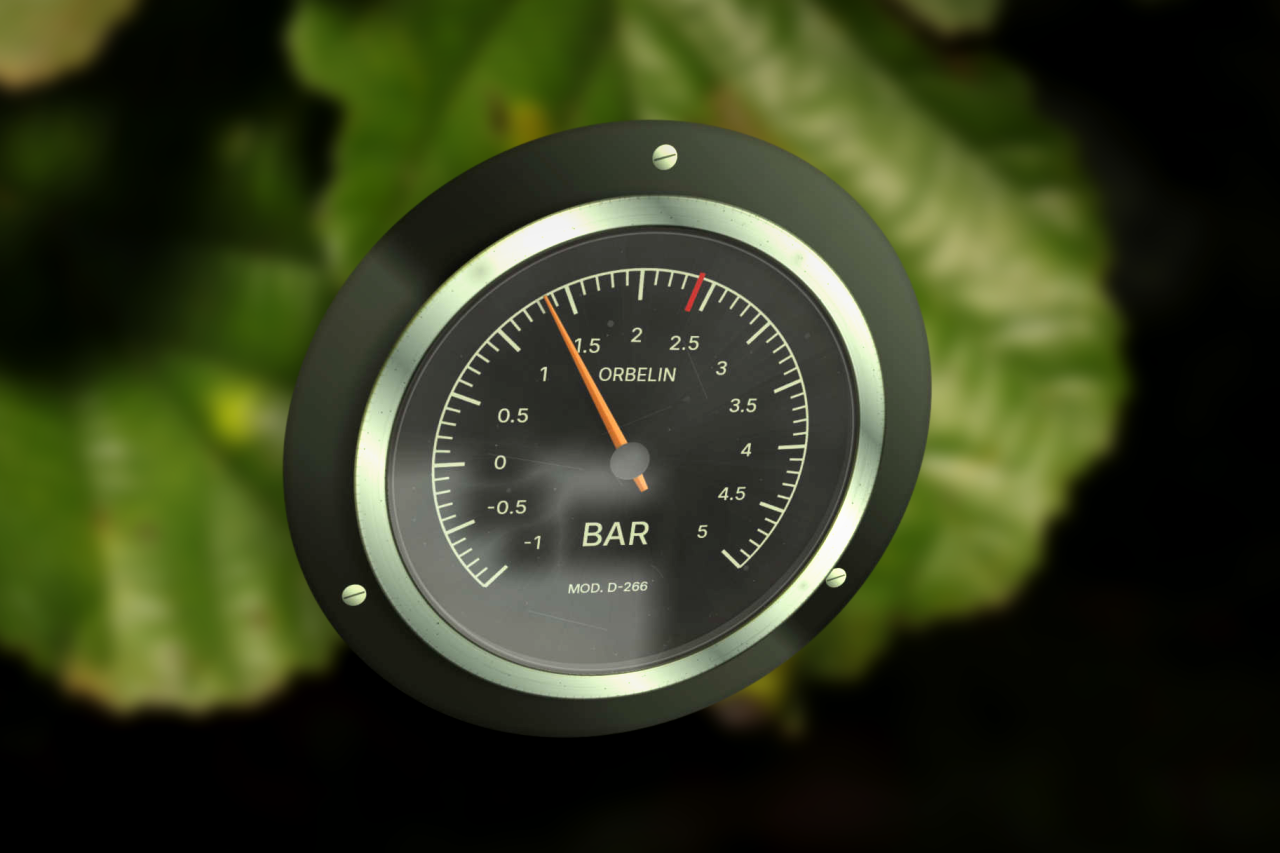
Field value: 1.35bar
